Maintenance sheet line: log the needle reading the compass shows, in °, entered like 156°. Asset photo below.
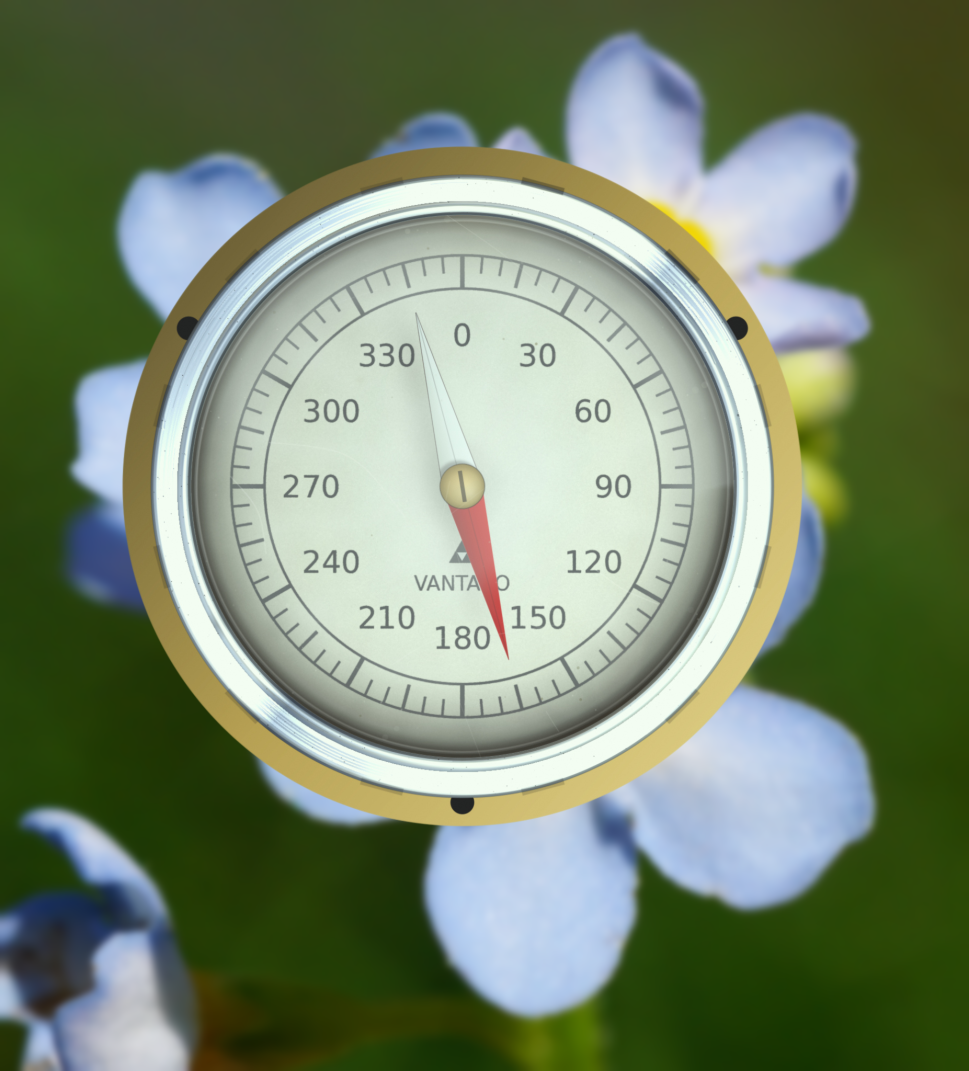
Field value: 165°
